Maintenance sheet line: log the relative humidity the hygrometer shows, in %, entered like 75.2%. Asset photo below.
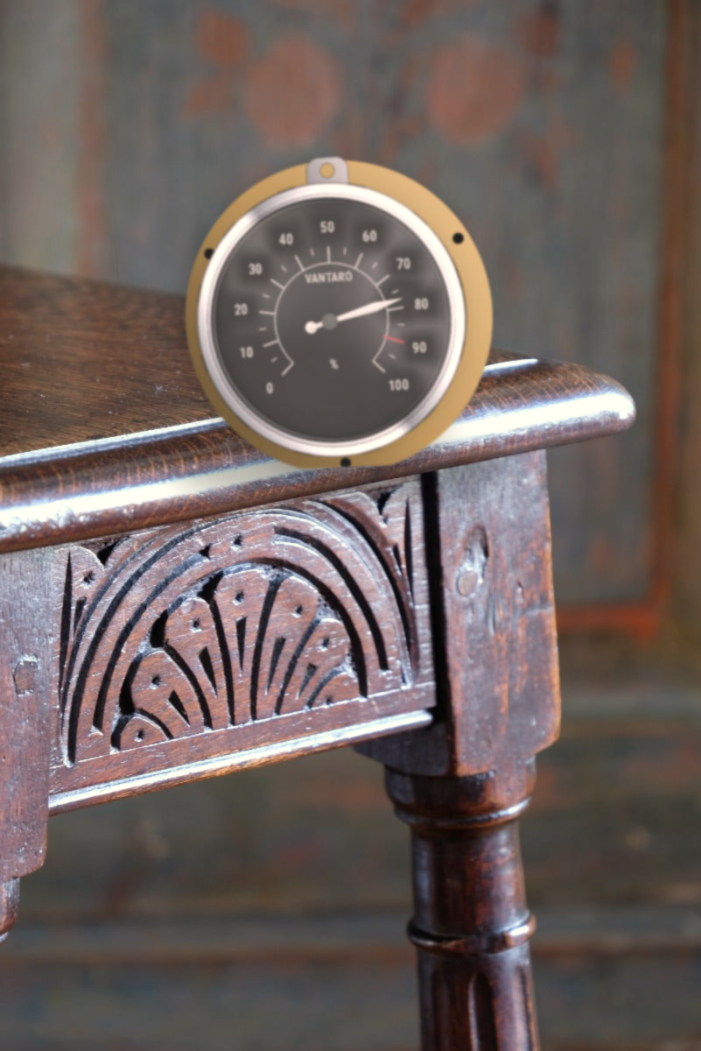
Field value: 77.5%
